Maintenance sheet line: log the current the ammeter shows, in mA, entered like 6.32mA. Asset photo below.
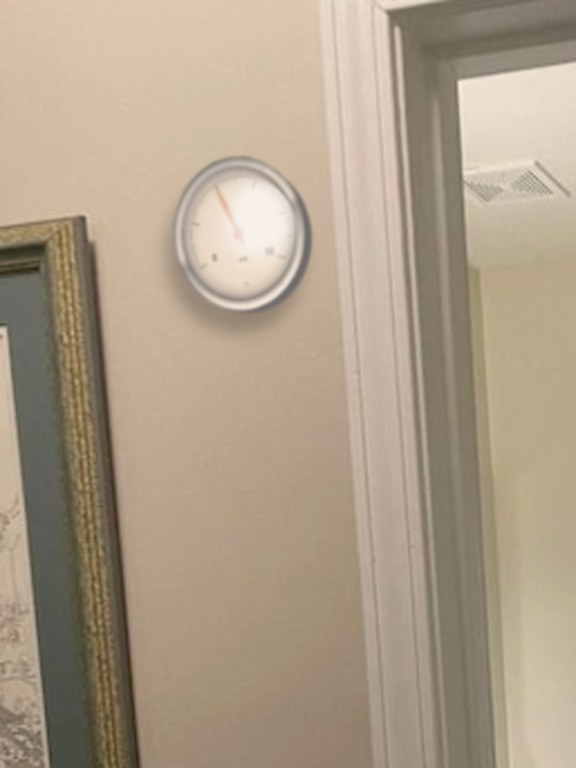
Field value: 20mA
